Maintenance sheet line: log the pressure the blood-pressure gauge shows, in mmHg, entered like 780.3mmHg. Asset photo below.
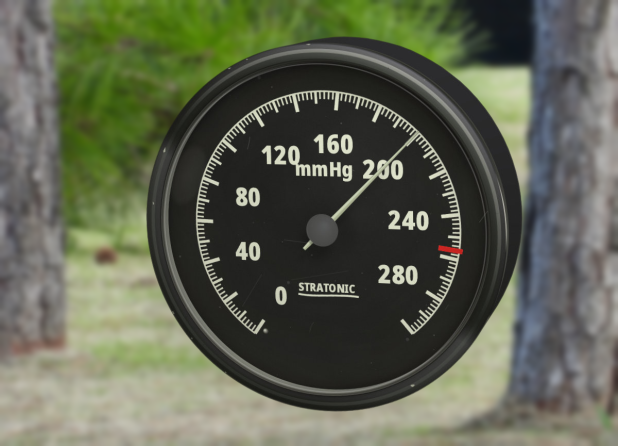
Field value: 200mmHg
